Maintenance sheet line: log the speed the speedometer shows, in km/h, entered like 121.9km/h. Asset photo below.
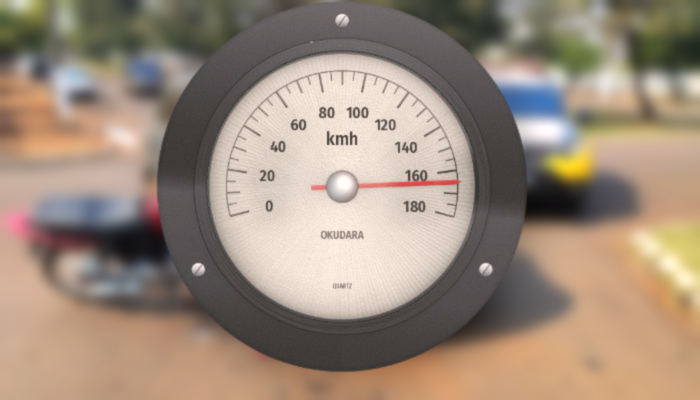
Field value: 165km/h
